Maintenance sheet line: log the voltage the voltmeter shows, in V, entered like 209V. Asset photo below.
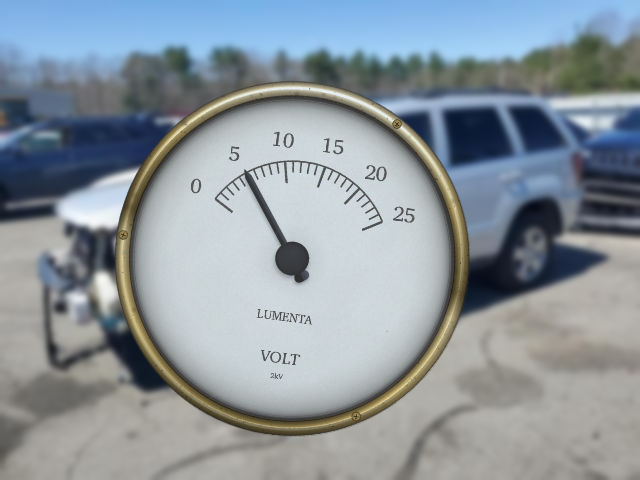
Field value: 5V
